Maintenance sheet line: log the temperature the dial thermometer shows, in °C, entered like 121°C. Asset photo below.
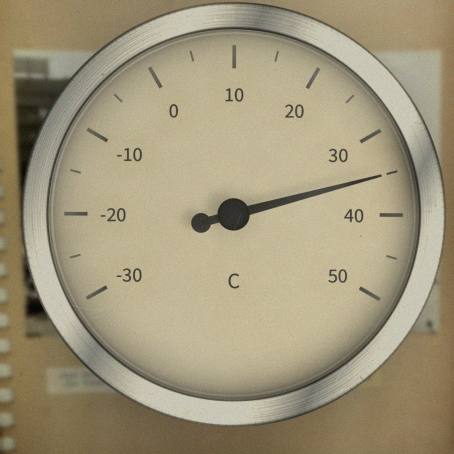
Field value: 35°C
